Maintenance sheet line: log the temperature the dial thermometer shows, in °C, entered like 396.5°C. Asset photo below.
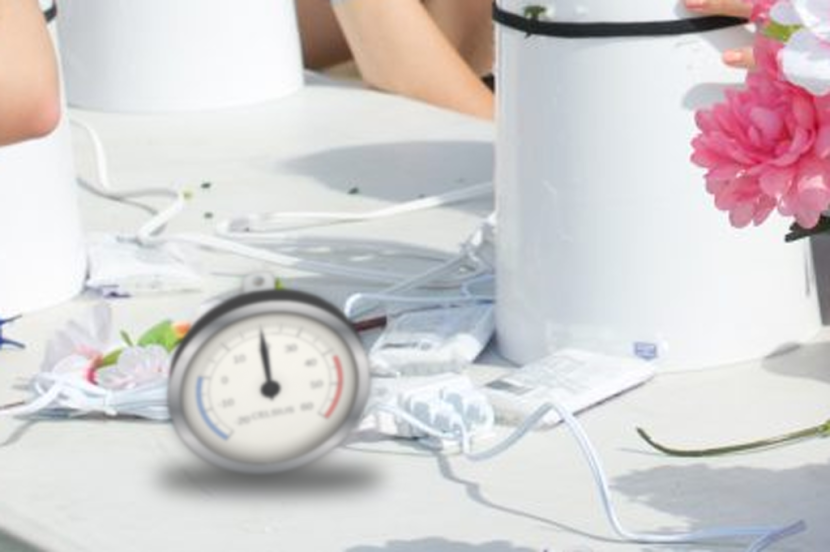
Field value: 20°C
